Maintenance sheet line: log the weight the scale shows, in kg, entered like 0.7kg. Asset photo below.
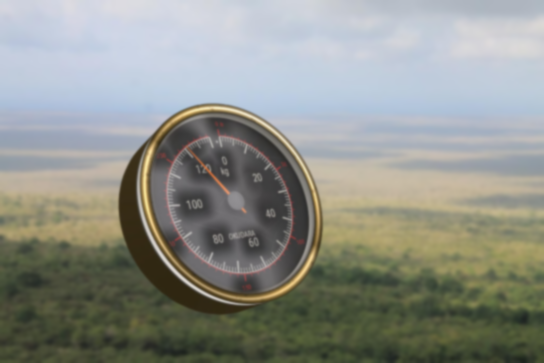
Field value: 120kg
